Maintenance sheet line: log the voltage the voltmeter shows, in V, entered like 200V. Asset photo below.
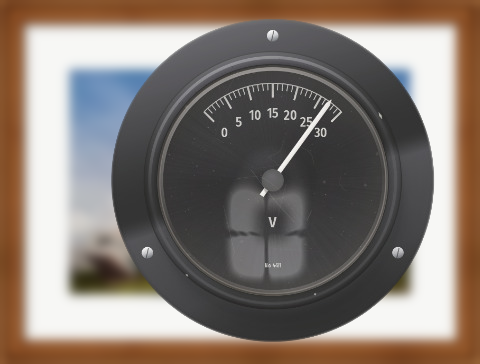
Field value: 27V
